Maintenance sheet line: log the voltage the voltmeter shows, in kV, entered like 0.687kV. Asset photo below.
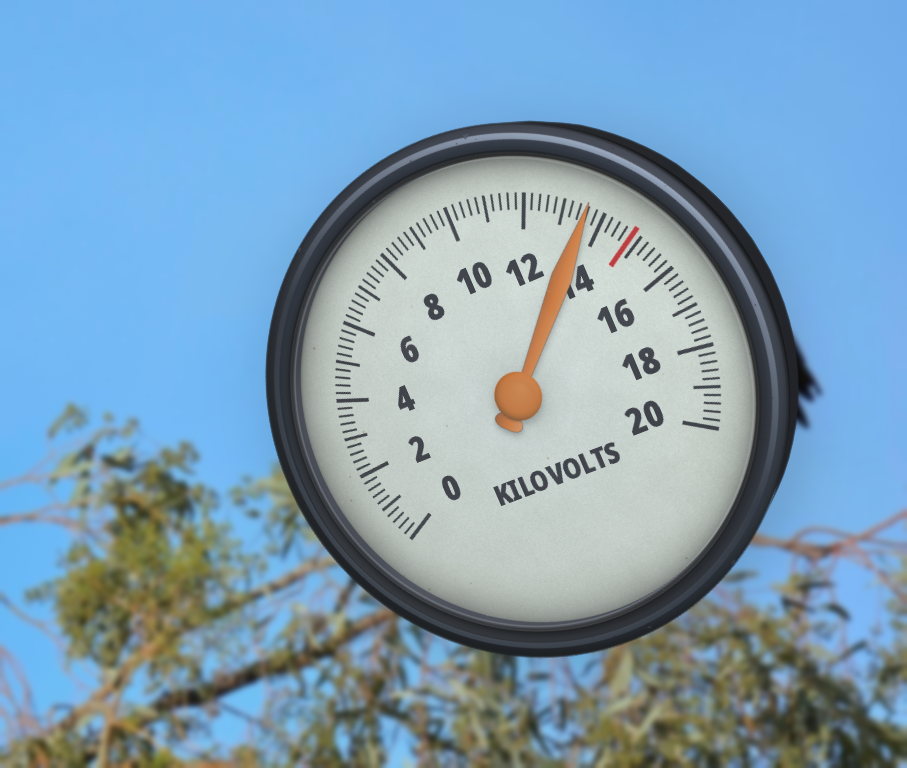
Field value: 13.6kV
